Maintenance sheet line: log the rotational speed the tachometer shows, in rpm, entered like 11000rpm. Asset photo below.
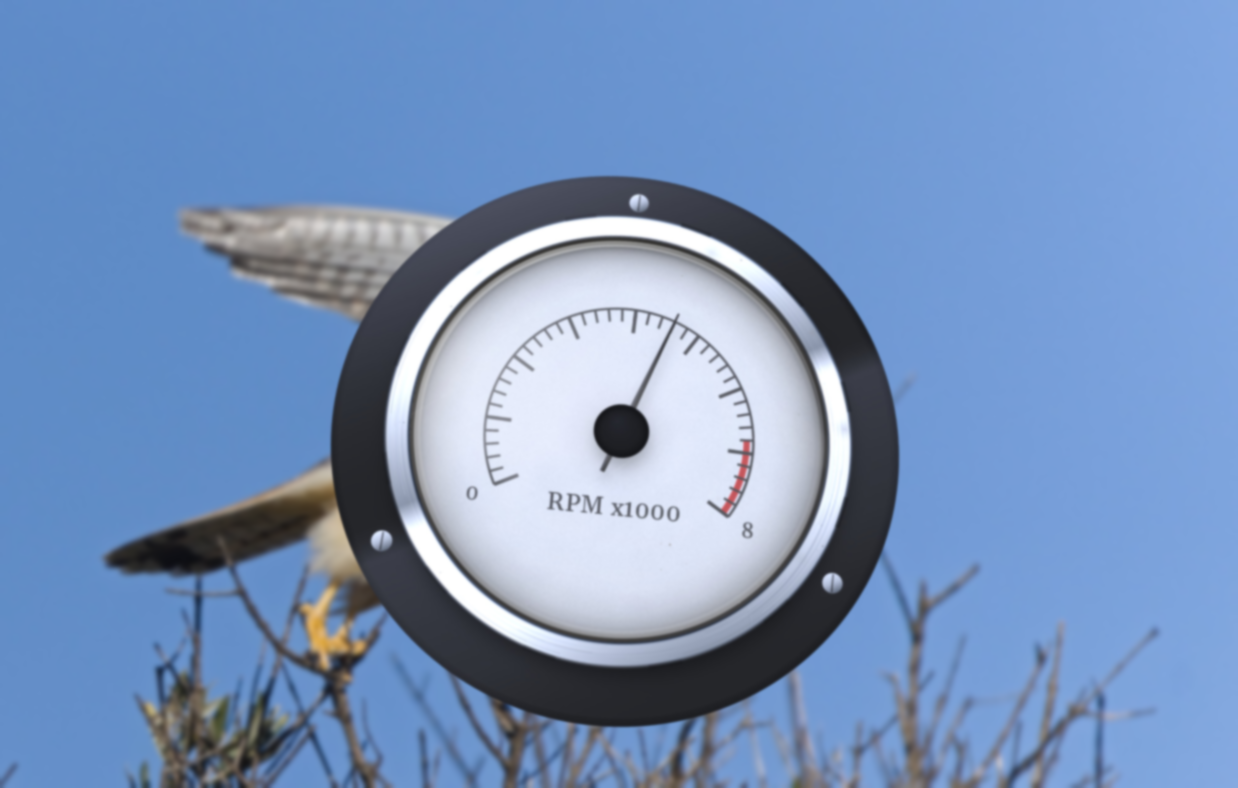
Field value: 4600rpm
